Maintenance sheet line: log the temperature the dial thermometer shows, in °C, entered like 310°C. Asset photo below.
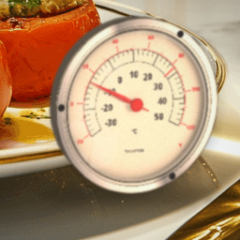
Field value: -10°C
